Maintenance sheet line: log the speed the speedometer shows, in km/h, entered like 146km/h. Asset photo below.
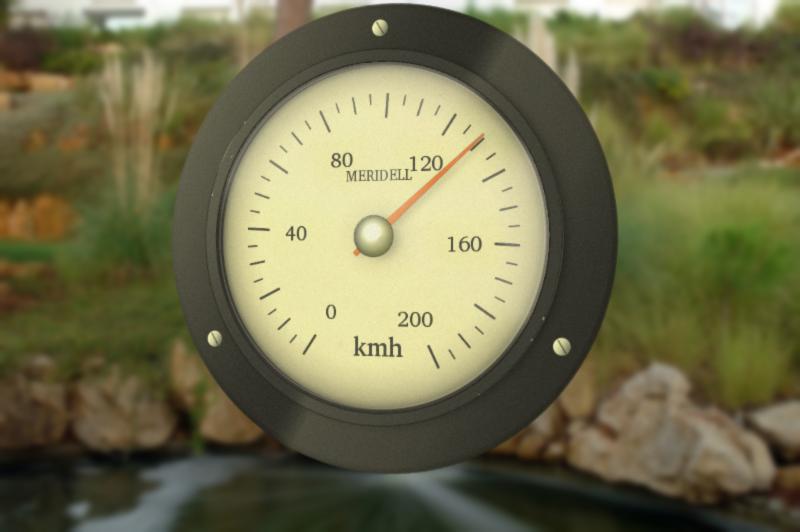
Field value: 130km/h
